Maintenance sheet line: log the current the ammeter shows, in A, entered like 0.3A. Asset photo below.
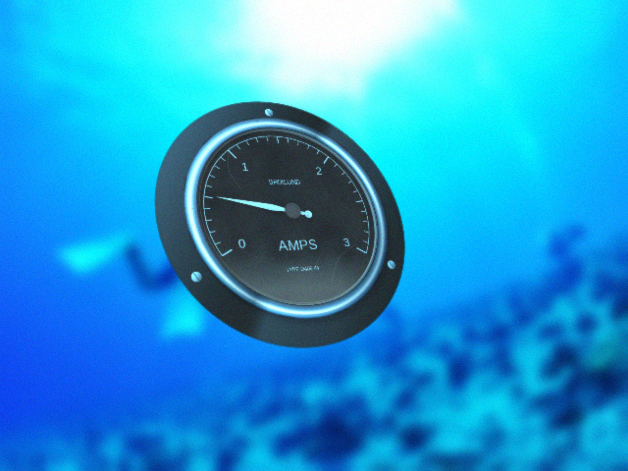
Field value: 0.5A
